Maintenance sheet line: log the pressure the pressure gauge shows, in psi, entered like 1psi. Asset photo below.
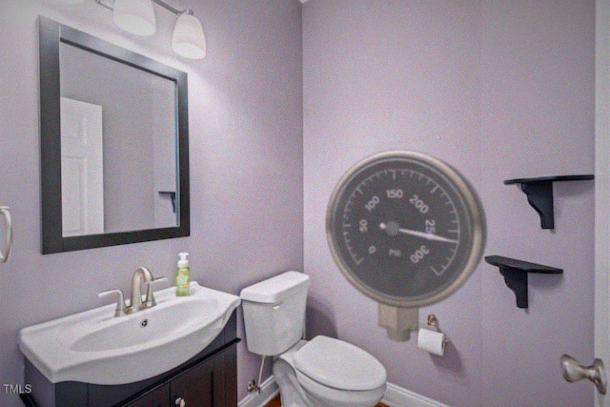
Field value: 260psi
